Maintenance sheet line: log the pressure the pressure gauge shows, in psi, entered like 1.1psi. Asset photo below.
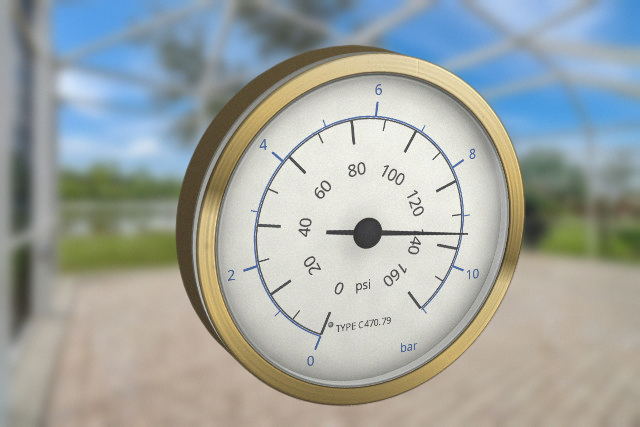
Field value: 135psi
